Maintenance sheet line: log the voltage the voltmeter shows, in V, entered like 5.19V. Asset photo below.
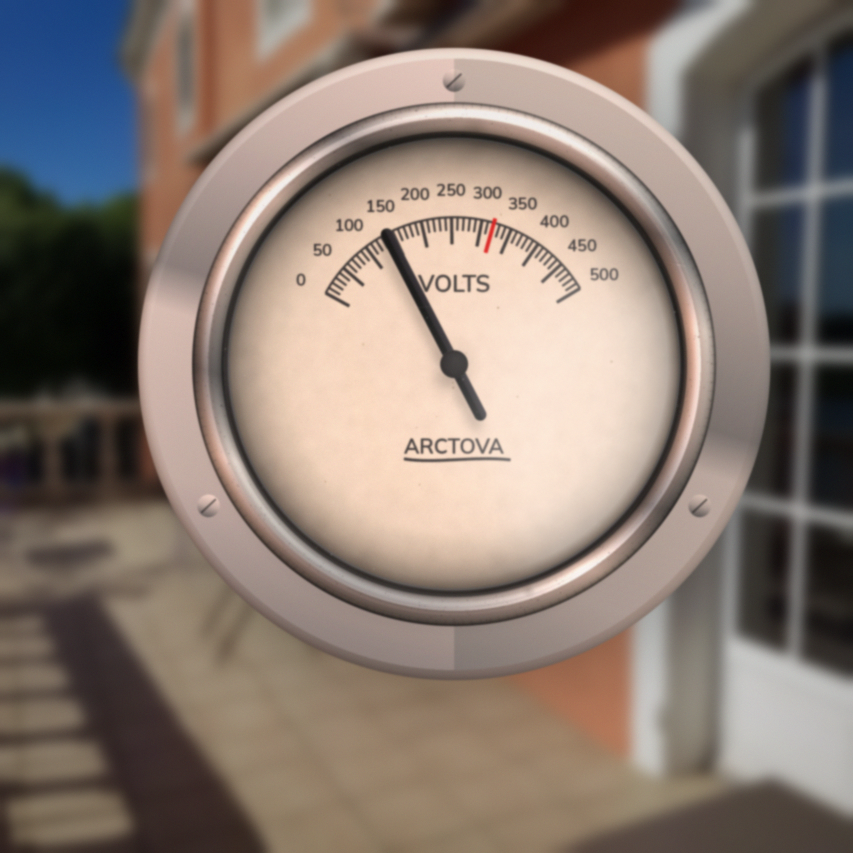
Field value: 140V
